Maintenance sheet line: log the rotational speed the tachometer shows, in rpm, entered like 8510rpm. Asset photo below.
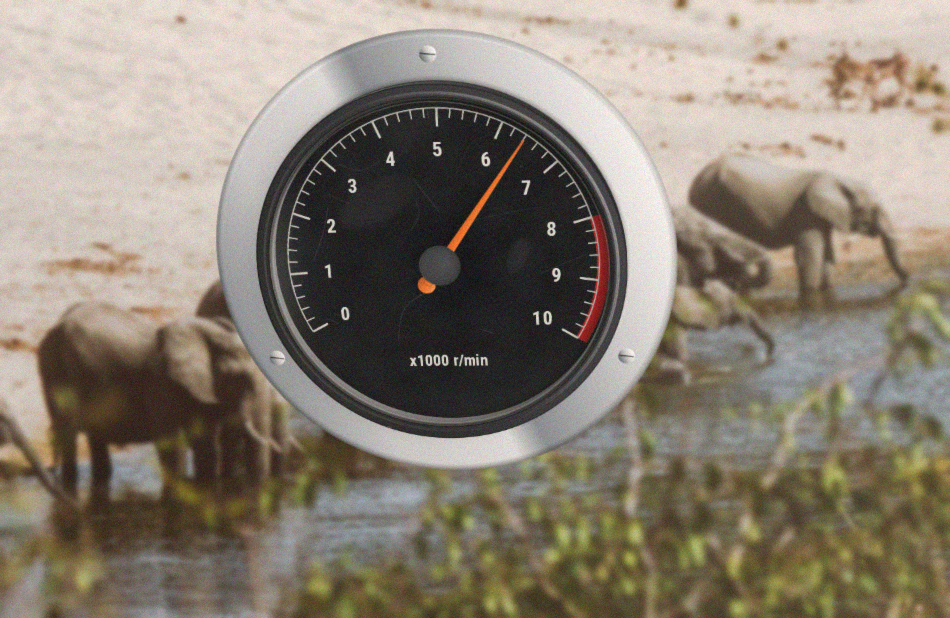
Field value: 6400rpm
